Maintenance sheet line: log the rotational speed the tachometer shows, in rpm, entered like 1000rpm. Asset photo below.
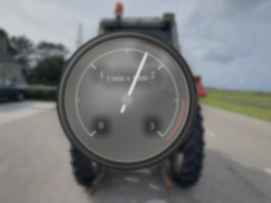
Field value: 1750rpm
